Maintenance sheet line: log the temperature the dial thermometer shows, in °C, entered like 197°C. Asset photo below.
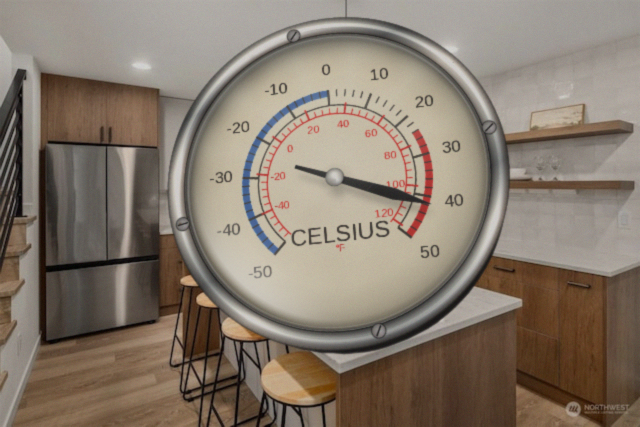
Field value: 42°C
